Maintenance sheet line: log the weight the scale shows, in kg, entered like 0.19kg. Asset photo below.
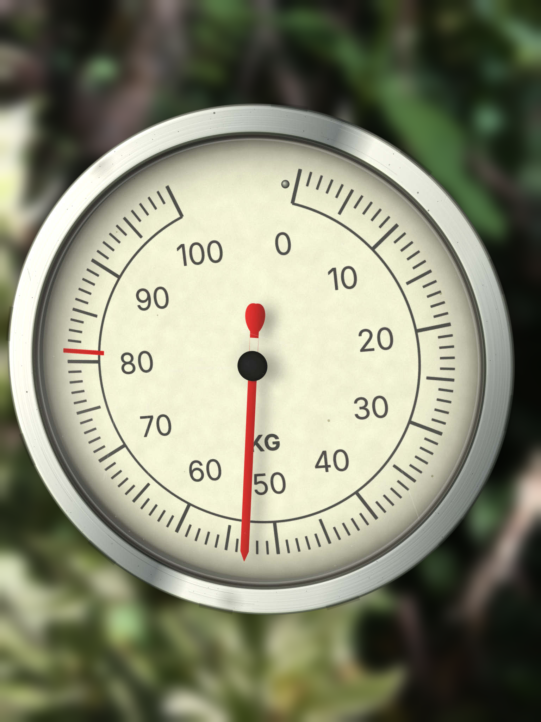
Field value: 53kg
